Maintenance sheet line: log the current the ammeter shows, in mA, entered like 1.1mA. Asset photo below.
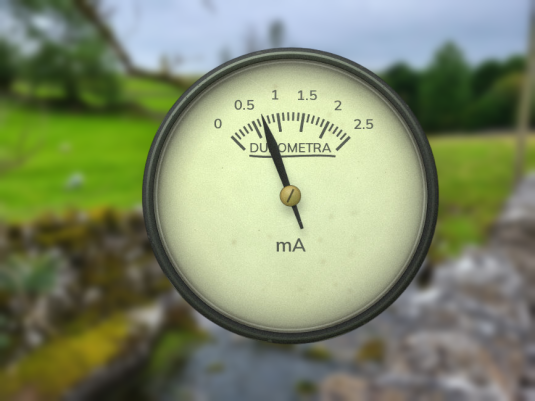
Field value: 0.7mA
